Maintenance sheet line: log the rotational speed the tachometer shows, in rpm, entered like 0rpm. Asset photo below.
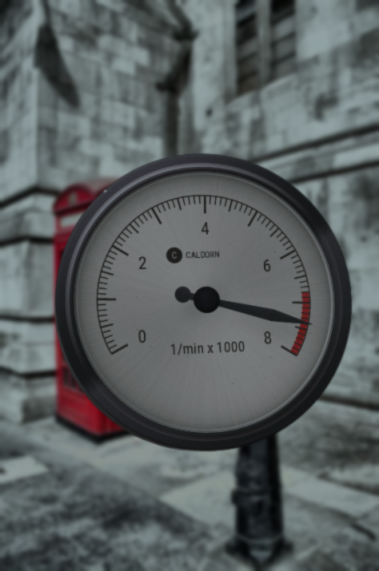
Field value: 7400rpm
